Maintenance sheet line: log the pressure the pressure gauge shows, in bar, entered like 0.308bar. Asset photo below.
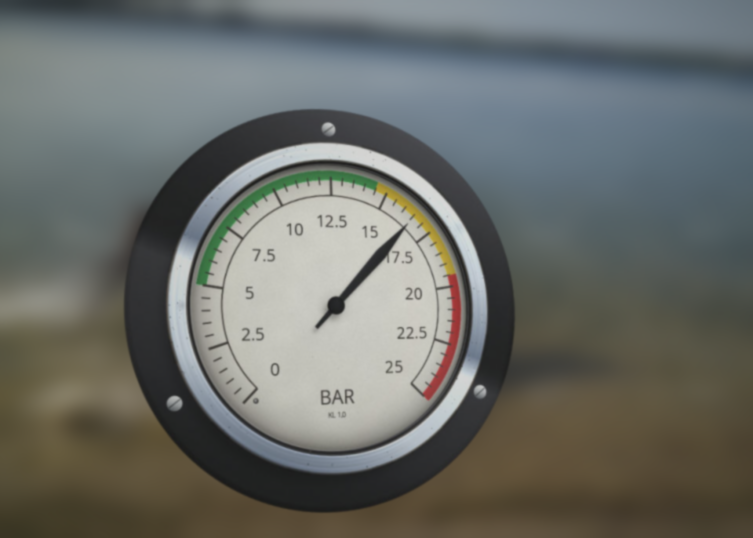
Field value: 16.5bar
